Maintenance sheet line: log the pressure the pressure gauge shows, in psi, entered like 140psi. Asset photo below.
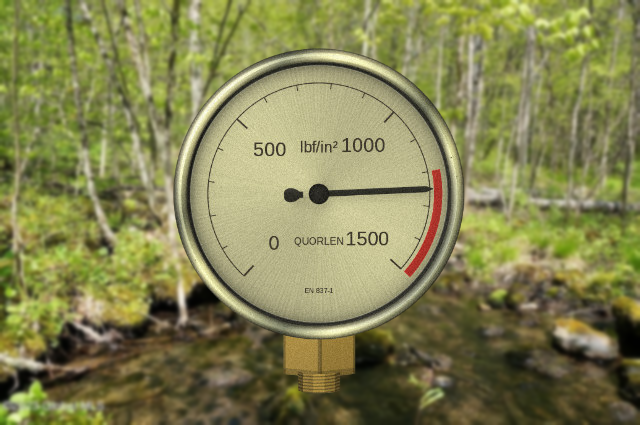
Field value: 1250psi
